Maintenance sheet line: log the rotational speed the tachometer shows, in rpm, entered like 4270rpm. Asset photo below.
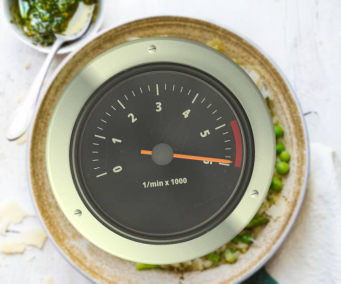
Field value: 5900rpm
